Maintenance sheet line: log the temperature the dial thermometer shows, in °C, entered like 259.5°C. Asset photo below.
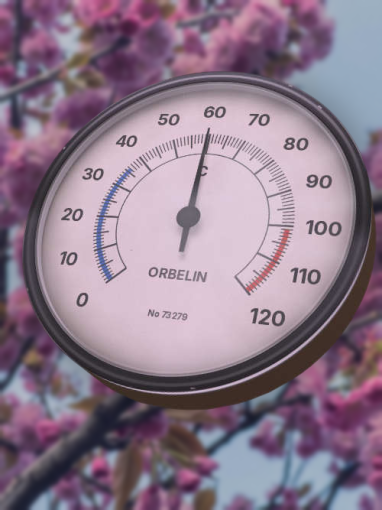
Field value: 60°C
